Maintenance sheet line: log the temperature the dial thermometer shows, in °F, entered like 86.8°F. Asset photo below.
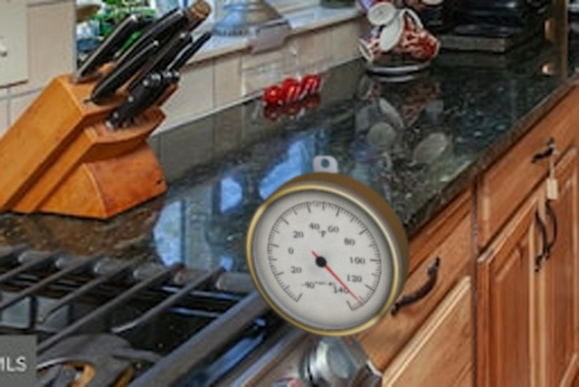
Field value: 130°F
